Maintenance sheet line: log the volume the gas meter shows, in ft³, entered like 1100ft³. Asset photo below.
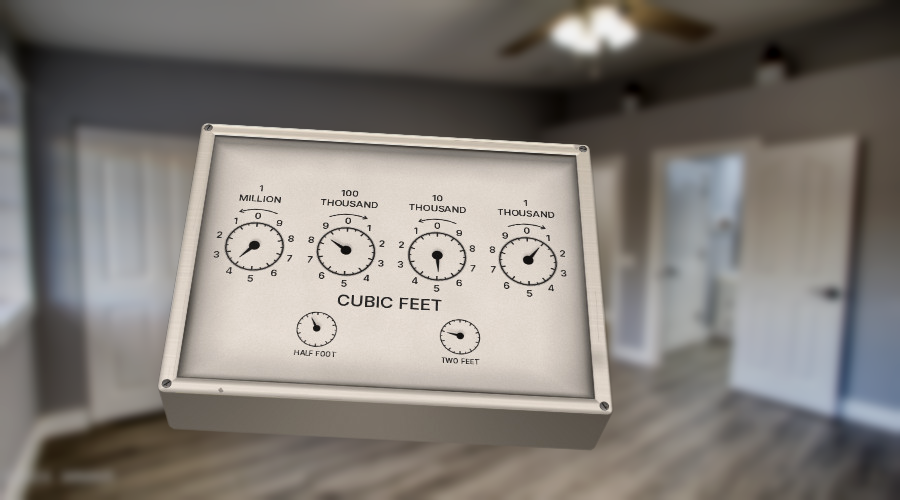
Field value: 385100ft³
